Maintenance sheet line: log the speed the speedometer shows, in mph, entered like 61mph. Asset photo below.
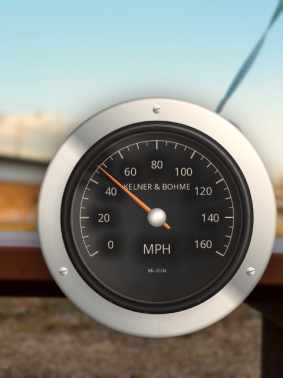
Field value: 47.5mph
